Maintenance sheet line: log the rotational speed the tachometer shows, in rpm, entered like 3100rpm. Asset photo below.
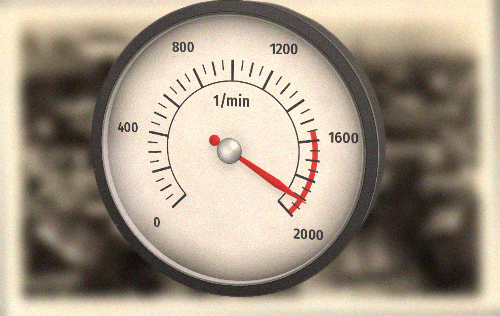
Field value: 1900rpm
